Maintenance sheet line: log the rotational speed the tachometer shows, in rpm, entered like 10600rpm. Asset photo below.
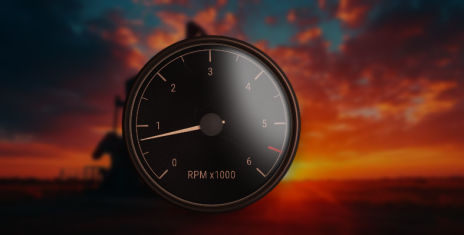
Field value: 750rpm
